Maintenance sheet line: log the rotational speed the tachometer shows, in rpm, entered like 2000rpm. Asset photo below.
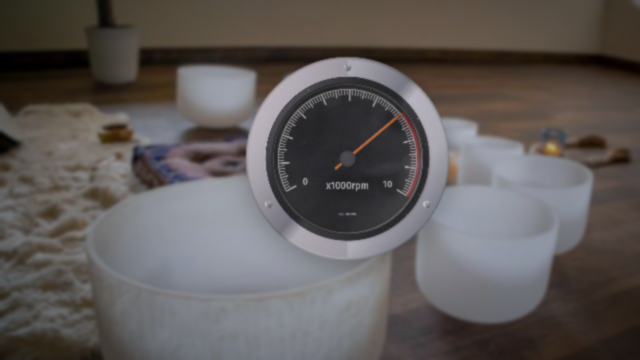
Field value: 7000rpm
